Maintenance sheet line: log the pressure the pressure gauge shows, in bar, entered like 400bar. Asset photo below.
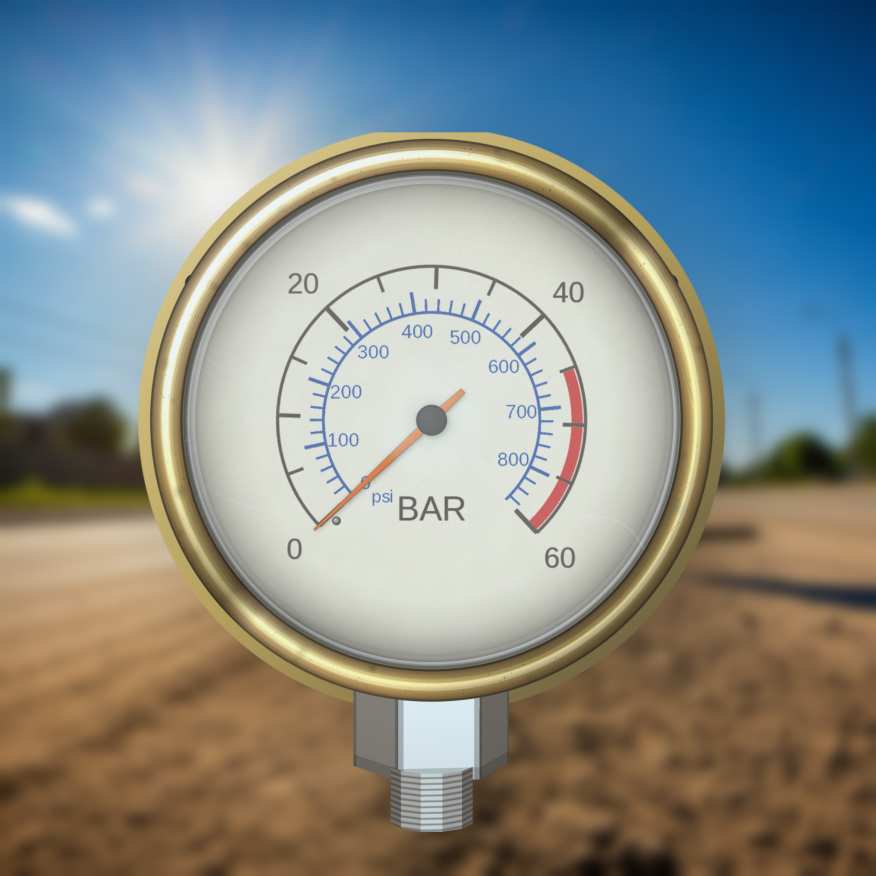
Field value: 0bar
